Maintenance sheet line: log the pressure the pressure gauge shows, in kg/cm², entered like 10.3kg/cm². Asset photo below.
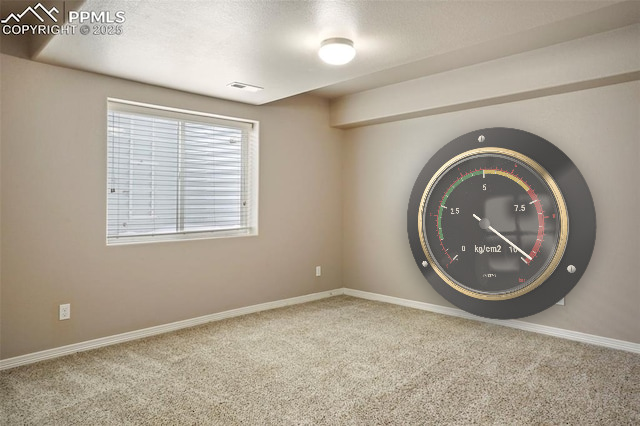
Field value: 9.75kg/cm²
